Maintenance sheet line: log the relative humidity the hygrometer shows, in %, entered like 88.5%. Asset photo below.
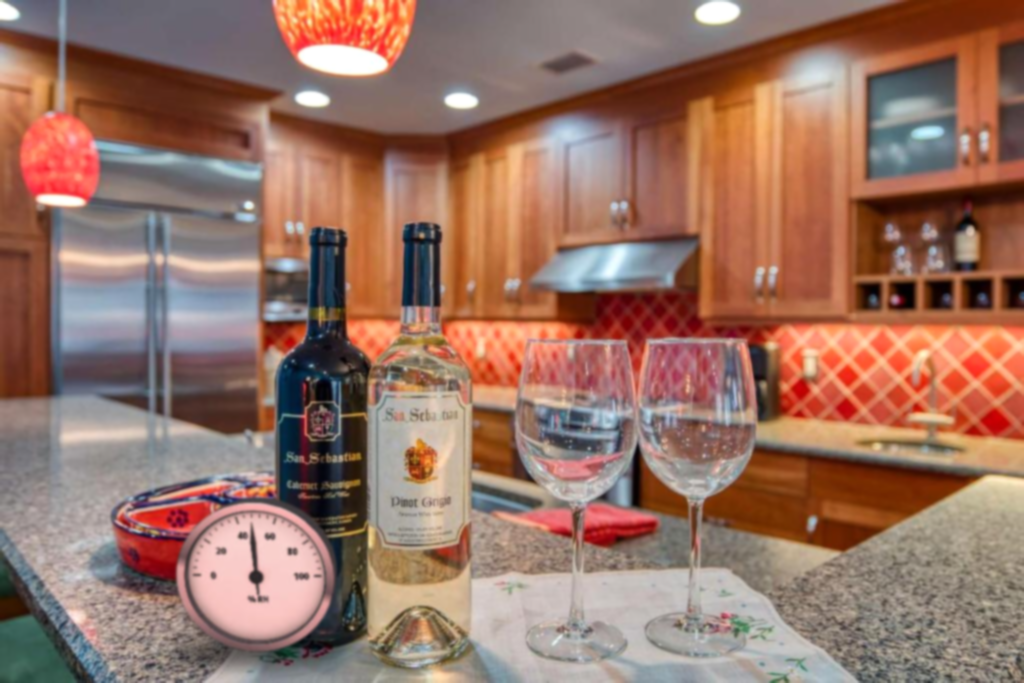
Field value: 48%
